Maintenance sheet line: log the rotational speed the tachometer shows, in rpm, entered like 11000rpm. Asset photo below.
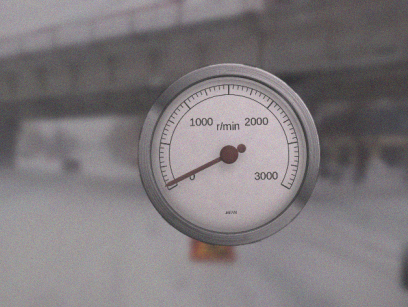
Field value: 50rpm
